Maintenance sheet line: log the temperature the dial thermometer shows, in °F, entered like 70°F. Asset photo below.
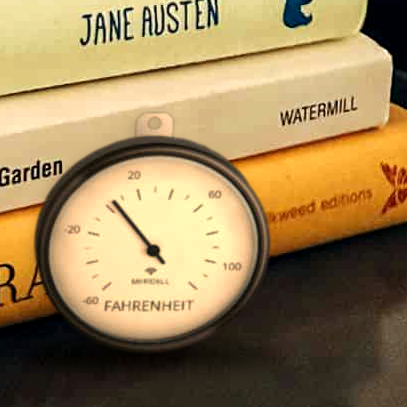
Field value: 5°F
